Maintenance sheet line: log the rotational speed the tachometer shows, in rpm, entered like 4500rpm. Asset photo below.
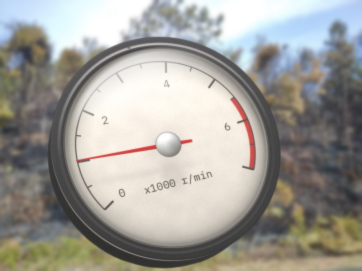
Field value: 1000rpm
